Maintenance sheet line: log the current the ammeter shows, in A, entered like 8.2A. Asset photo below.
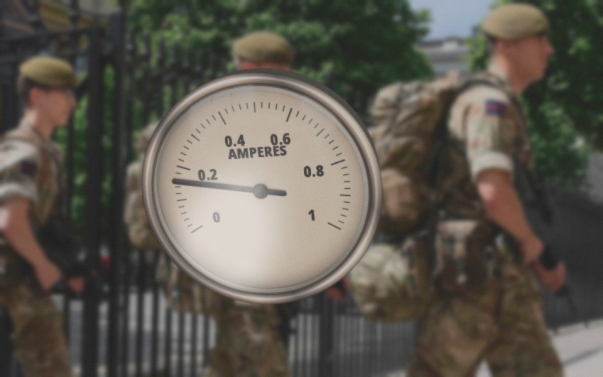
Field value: 0.16A
